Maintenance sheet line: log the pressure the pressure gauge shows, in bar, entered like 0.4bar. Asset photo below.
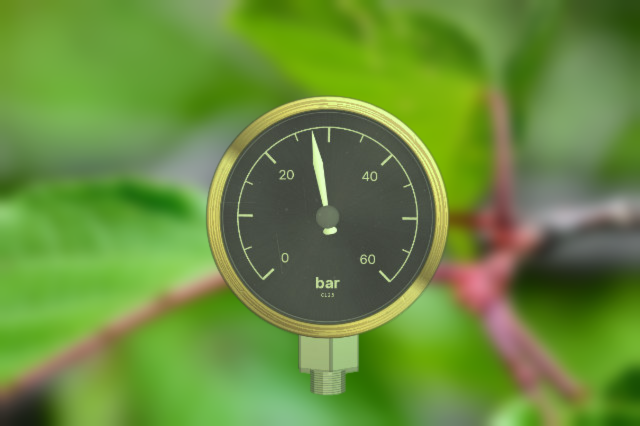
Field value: 27.5bar
